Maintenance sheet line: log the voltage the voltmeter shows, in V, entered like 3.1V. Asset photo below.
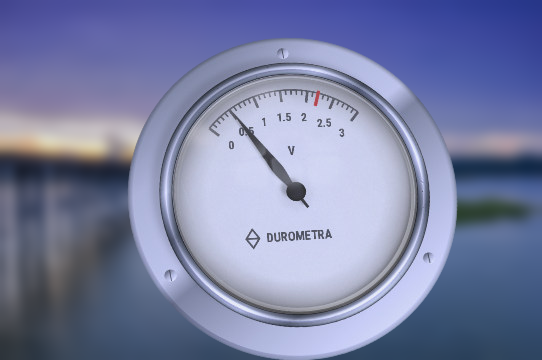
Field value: 0.5V
